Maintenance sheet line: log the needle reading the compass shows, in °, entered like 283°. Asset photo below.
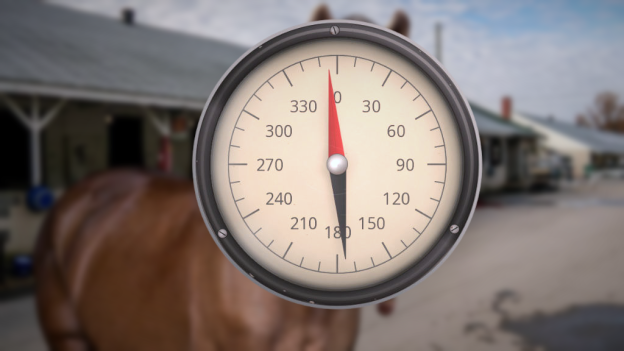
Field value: 355°
